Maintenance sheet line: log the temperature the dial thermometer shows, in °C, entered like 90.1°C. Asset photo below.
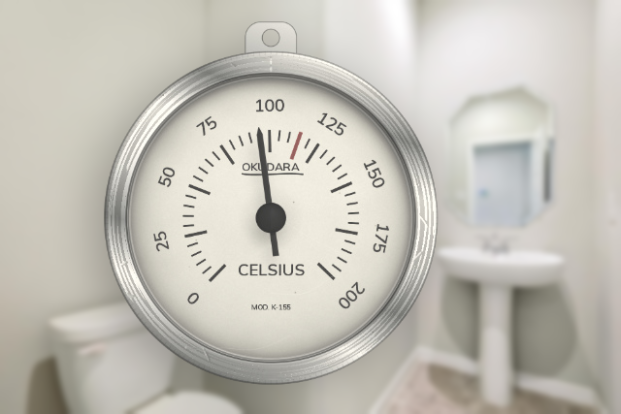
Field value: 95°C
